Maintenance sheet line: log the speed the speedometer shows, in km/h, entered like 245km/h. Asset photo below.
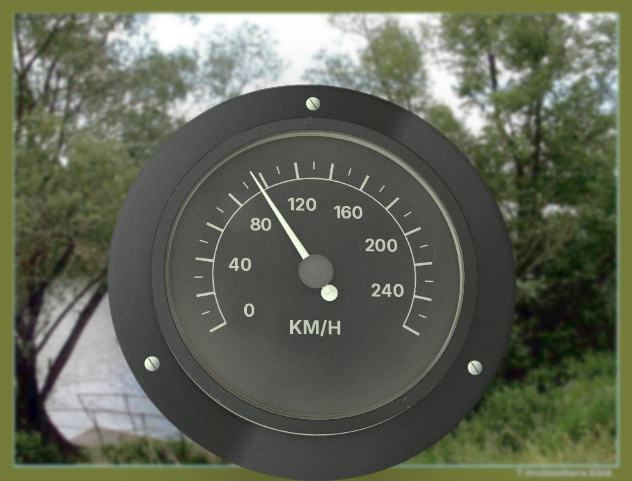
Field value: 95km/h
